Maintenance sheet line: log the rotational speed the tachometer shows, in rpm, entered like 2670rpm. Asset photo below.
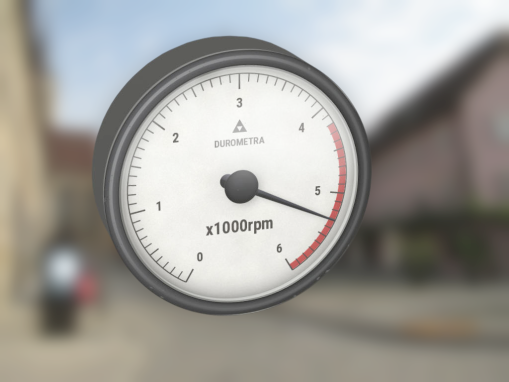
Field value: 5300rpm
